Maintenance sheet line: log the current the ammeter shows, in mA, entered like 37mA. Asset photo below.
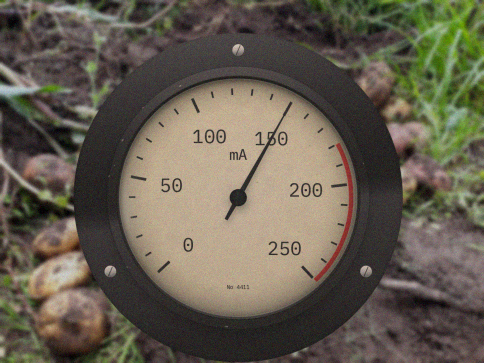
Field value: 150mA
